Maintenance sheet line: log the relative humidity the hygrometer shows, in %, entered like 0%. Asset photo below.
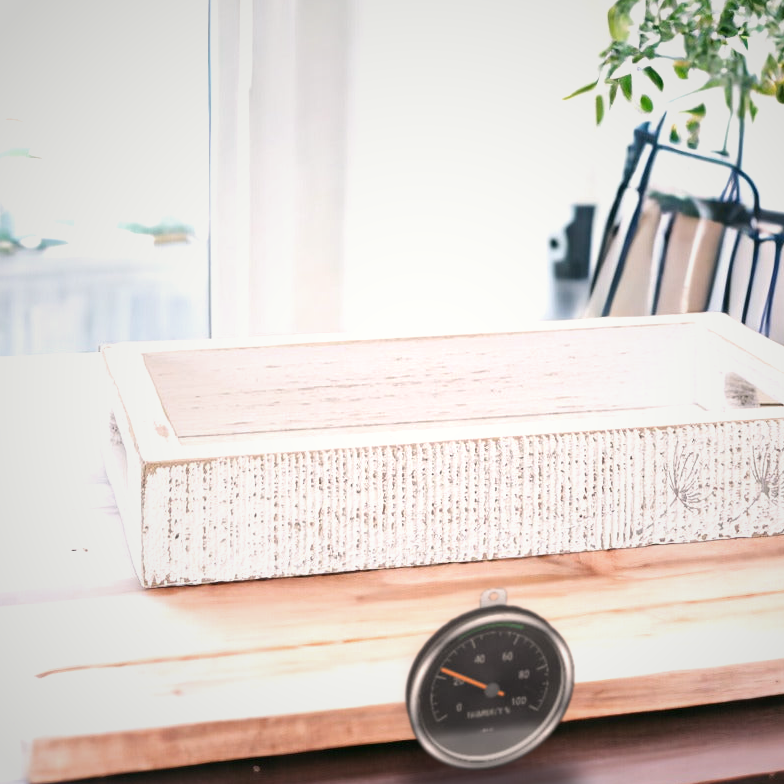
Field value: 24%
